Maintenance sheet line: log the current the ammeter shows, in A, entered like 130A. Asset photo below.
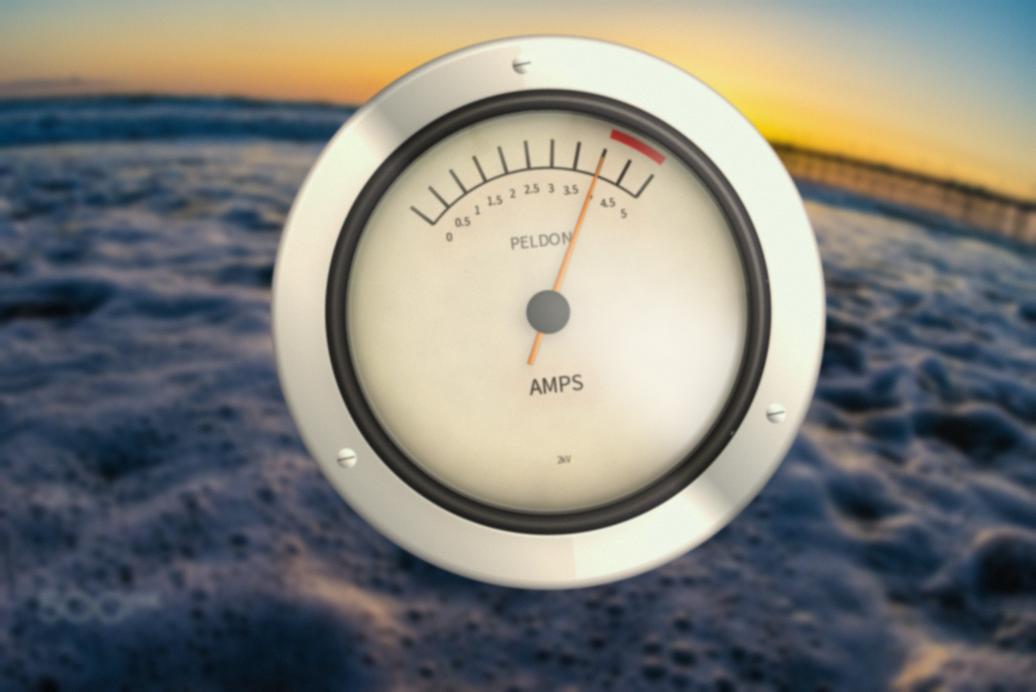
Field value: 4A
